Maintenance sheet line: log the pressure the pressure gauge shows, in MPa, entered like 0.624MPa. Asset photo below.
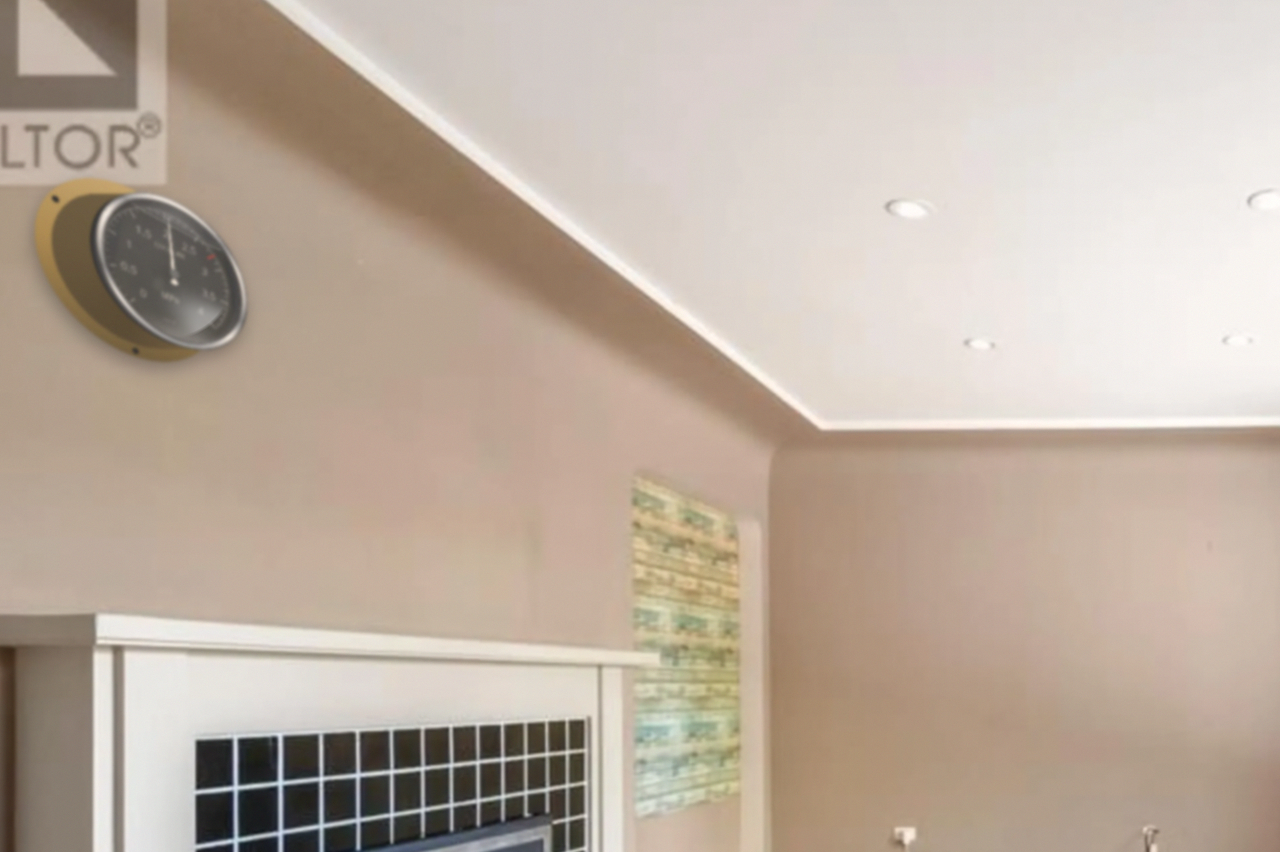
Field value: 2MPa
